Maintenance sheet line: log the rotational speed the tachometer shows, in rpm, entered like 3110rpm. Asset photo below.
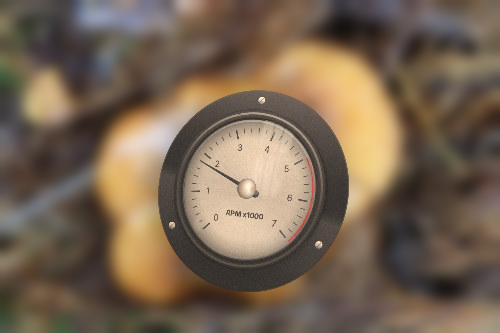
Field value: 1800rpm
